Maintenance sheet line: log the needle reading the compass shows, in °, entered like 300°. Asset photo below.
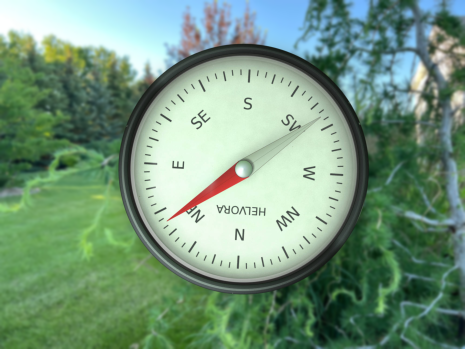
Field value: 52.5°
